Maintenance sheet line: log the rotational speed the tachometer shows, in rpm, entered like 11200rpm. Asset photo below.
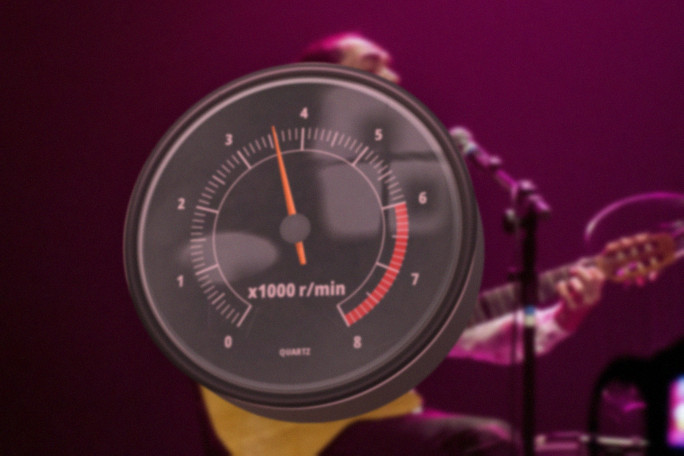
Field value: 3600rpm
